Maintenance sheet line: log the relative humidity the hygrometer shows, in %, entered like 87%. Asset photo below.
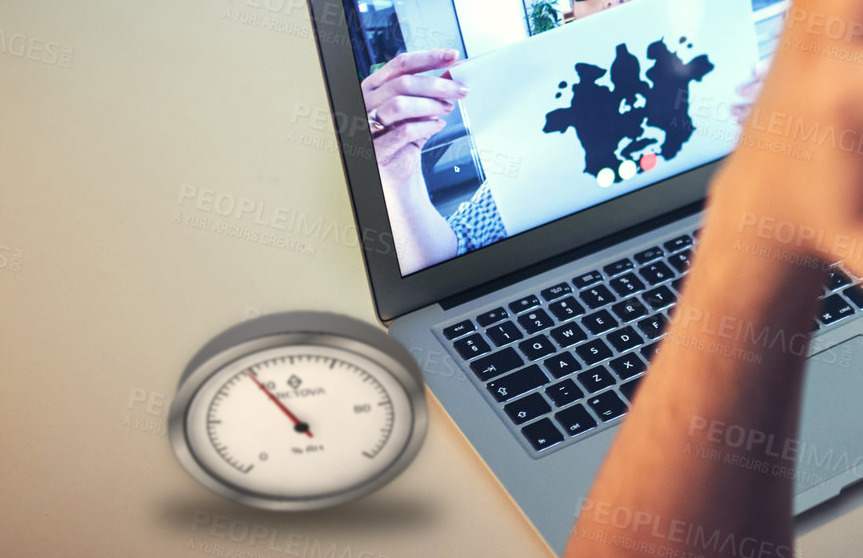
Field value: 40%
